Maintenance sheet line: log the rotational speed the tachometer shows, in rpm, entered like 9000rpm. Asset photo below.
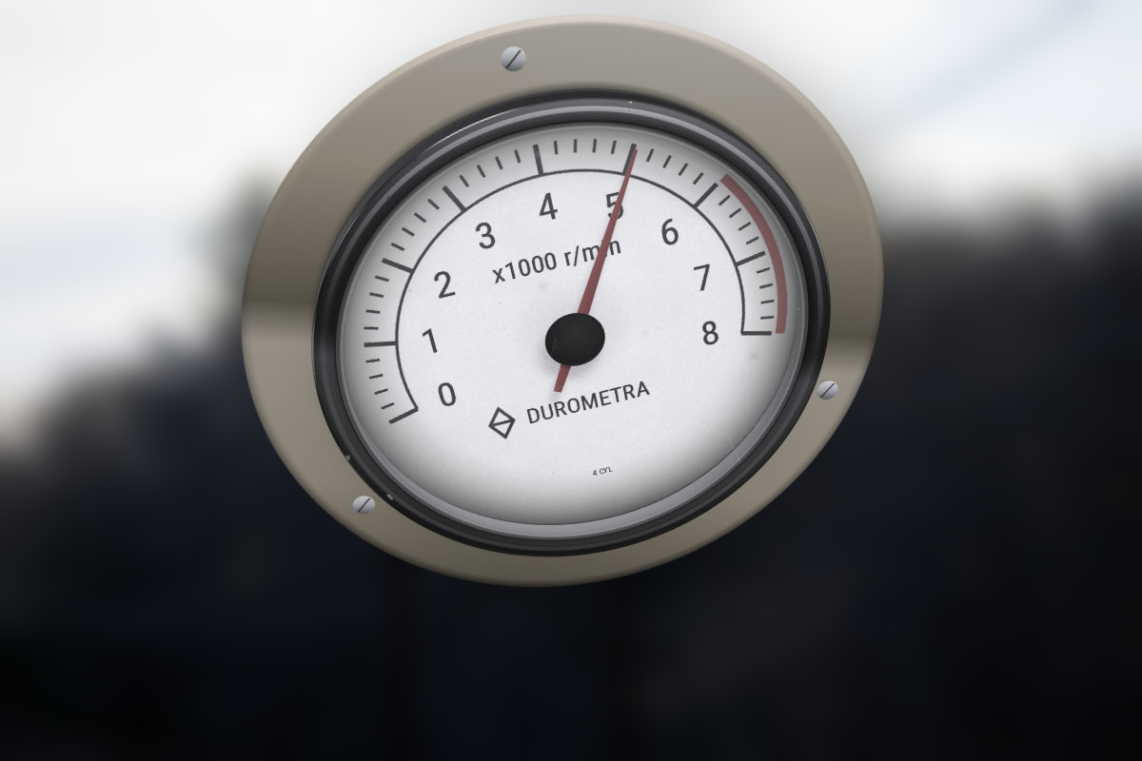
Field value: 5000rpm
